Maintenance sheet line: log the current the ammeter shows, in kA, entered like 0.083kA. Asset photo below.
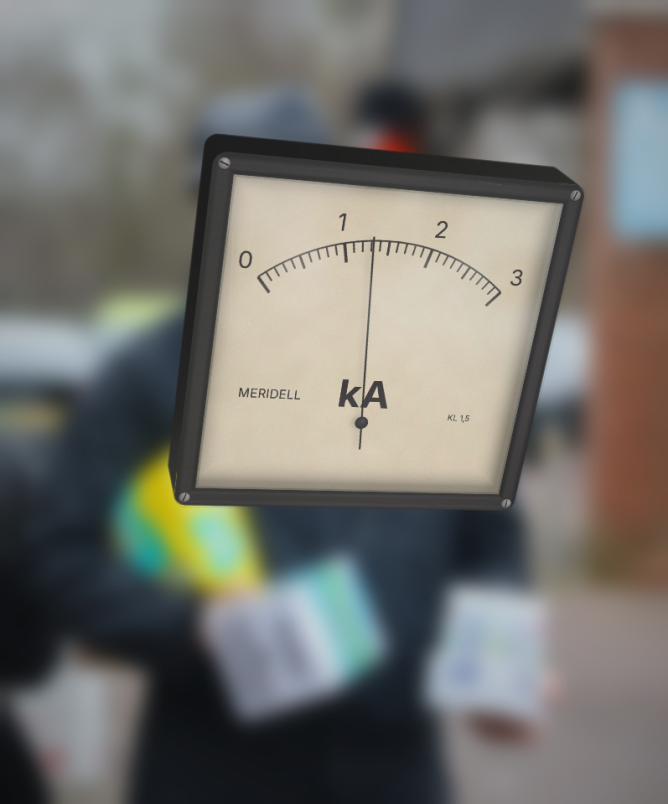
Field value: 1.3kA
